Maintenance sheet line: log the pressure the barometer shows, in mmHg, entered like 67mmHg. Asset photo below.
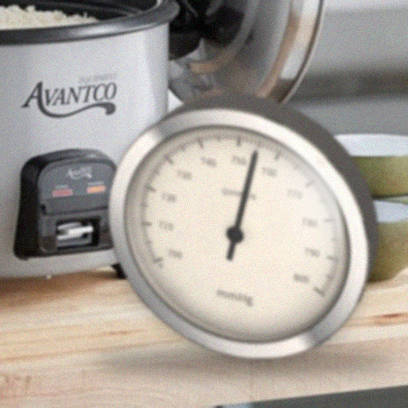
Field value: 755mmHg
